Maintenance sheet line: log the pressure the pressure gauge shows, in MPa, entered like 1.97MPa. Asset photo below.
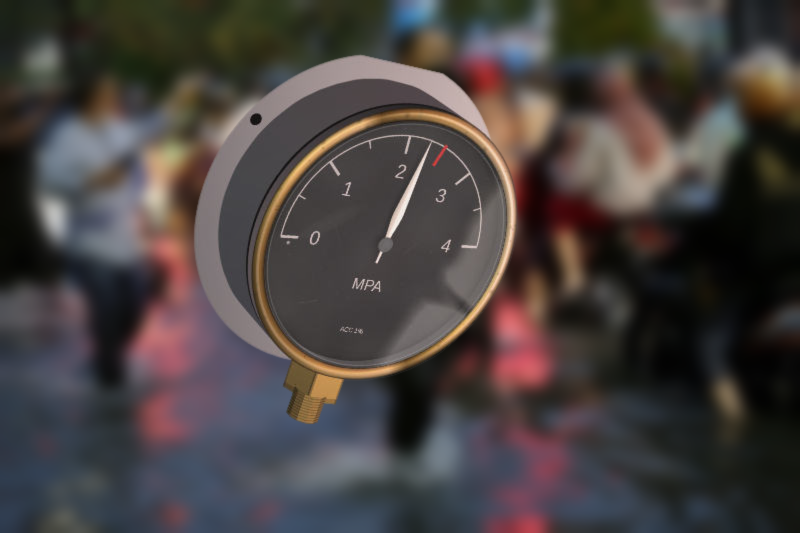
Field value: 2.25MPa
